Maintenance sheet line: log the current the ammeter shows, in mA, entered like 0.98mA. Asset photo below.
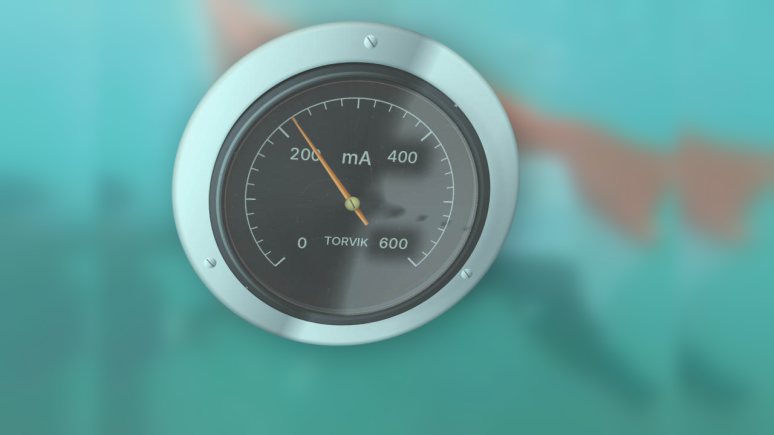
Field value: 220mA
